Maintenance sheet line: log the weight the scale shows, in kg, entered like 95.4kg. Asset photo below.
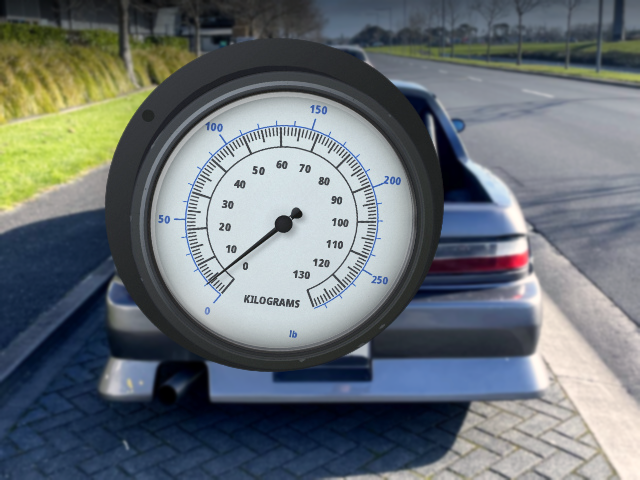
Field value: 5kg
